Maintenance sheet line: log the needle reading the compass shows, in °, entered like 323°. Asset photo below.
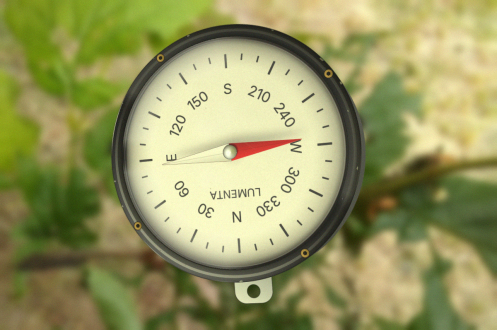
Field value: 265°
